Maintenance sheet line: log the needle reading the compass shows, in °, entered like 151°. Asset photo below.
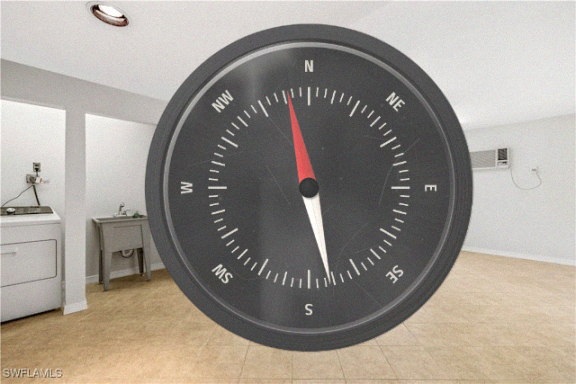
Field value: 347.5°
